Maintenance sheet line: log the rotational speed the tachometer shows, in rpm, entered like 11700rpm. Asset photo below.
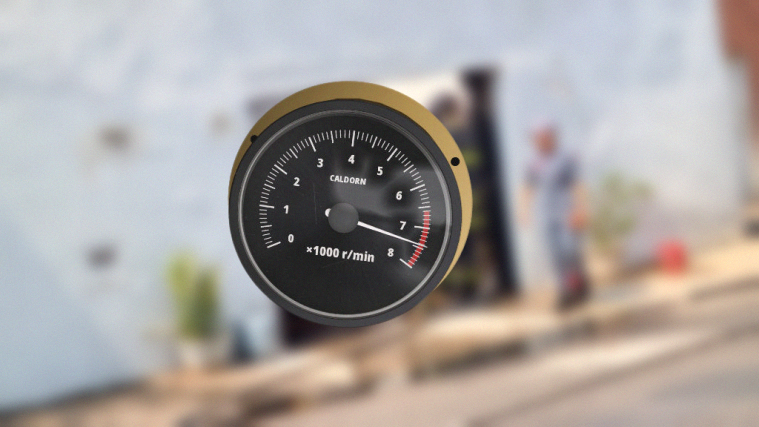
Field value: 7400rpm
